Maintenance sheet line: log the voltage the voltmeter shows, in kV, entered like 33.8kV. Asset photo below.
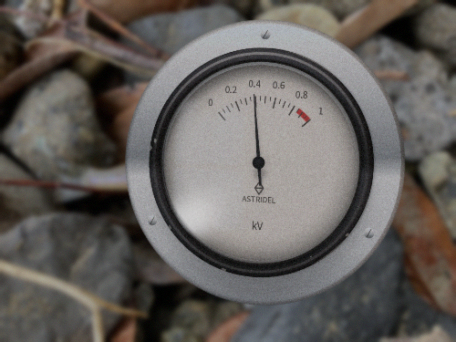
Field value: 0.4kV
